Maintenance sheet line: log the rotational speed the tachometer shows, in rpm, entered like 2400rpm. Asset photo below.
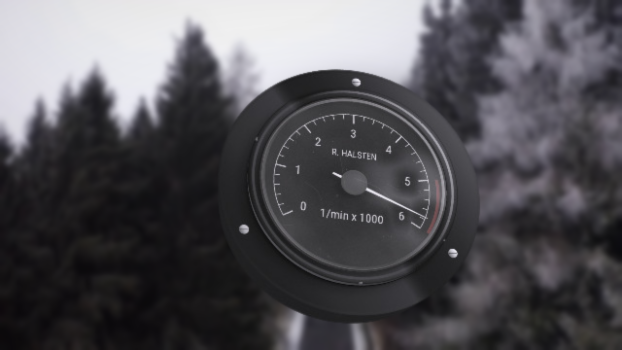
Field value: 5800rpm
